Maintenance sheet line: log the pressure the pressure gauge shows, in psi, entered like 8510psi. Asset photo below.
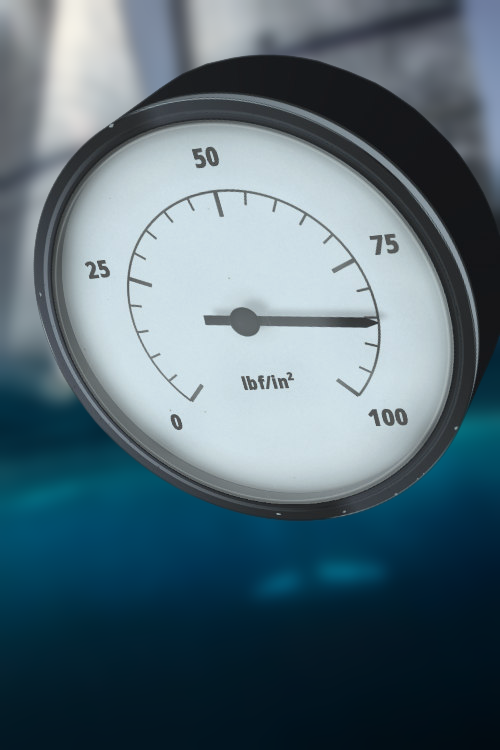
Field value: 85psi
